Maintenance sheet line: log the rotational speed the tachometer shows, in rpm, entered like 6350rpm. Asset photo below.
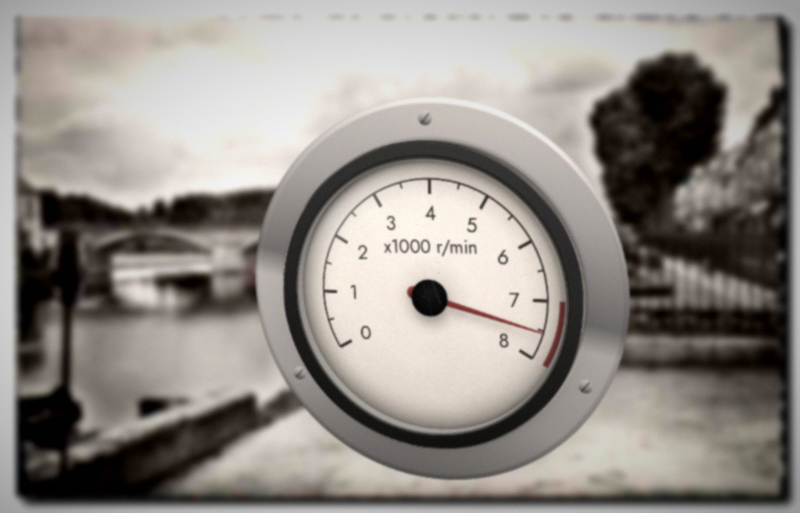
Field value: 7500rpm
